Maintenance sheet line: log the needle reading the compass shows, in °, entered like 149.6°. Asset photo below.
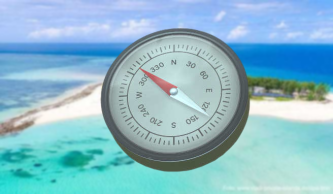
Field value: 310°
